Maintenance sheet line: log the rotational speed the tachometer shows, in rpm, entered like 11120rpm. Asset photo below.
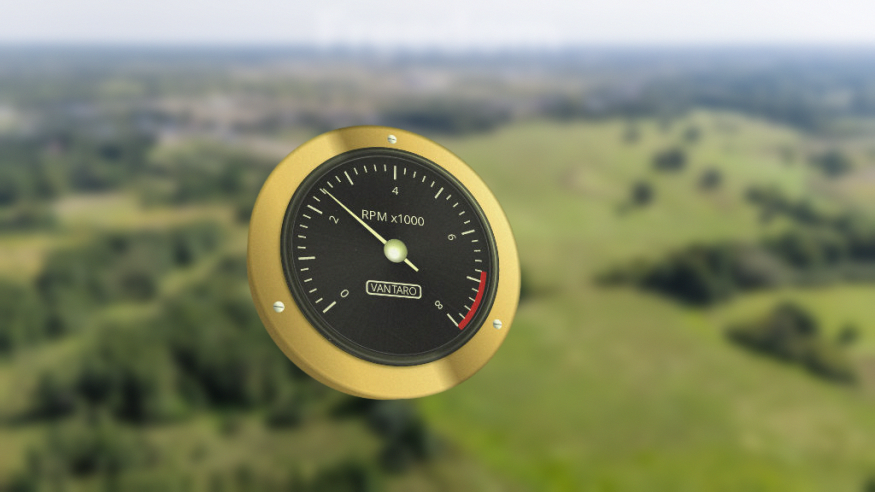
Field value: 2400rpm
